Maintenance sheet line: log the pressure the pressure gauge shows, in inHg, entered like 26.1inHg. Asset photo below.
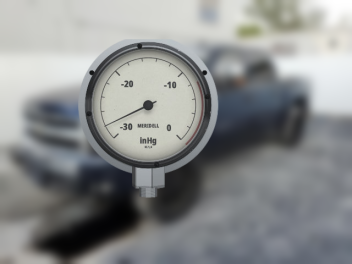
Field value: -28inHg
